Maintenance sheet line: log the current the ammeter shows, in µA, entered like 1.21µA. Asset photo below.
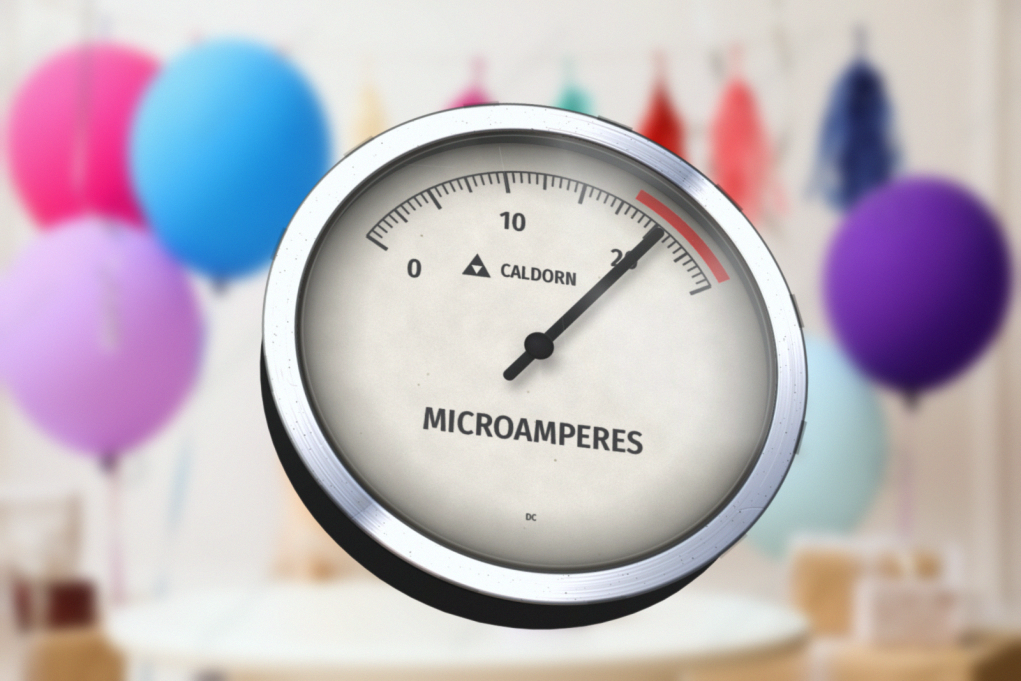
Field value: 20.5µA
